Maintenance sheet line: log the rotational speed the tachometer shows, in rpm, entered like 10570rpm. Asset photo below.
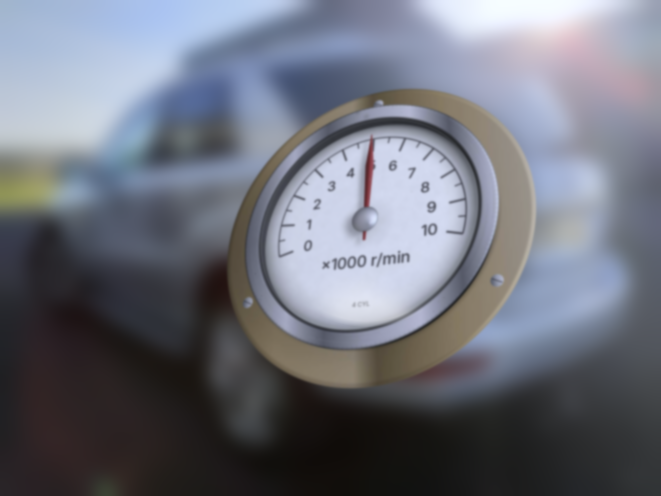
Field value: 5000rpm
